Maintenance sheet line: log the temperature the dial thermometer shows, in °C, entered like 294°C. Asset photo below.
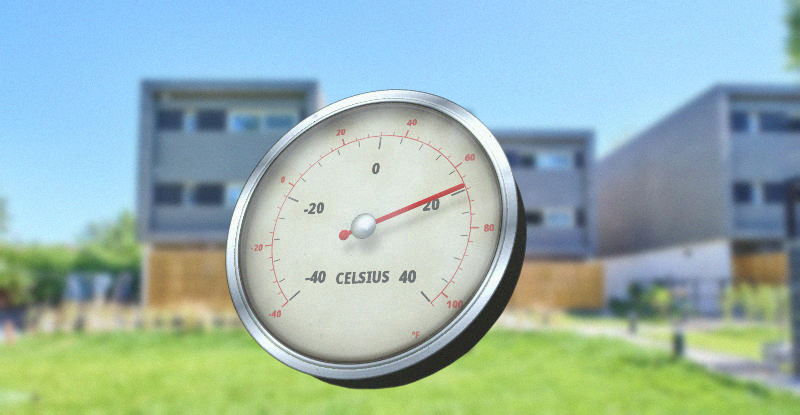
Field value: 20°C
